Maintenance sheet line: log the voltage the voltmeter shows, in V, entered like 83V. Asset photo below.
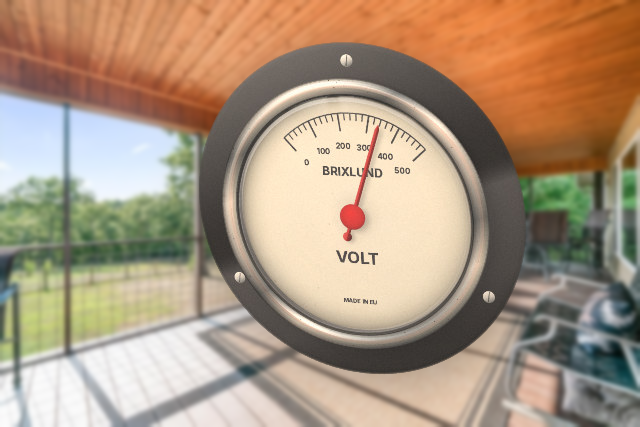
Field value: 340V
